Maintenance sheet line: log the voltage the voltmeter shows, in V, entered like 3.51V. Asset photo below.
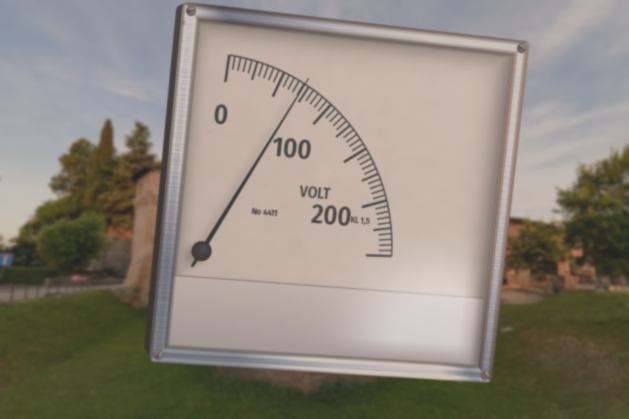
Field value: 70V
